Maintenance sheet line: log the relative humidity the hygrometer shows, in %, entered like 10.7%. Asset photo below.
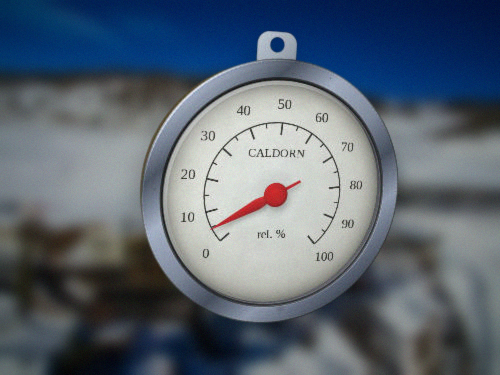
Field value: 5%
